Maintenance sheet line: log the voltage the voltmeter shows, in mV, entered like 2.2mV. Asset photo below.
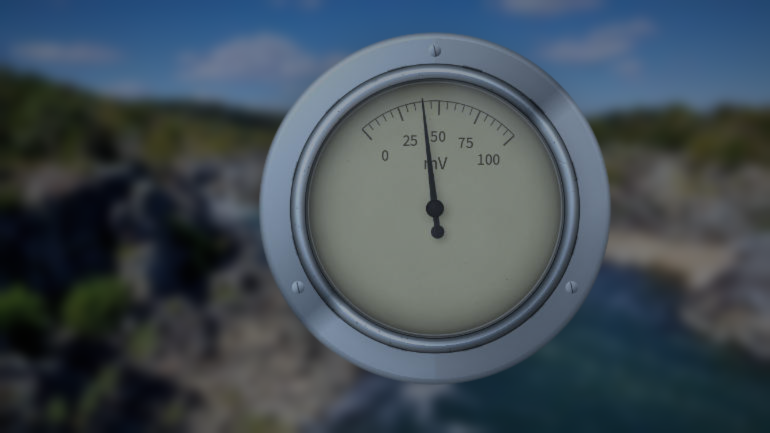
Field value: 40mV
